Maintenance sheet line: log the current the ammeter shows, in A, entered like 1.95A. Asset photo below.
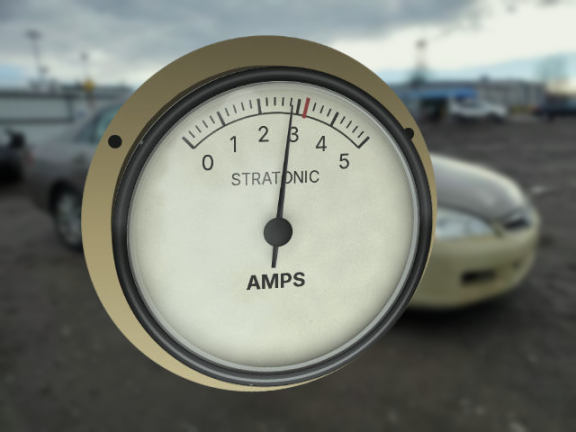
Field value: 2.8A
